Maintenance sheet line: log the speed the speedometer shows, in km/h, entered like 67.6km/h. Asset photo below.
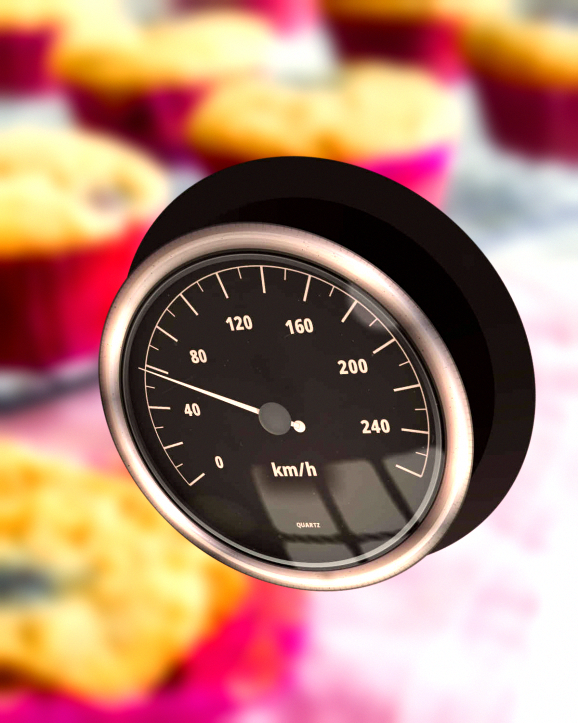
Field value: 60km/h
